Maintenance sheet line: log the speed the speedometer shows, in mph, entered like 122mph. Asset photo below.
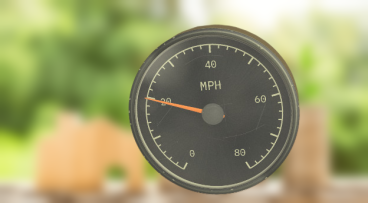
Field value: 20mph
